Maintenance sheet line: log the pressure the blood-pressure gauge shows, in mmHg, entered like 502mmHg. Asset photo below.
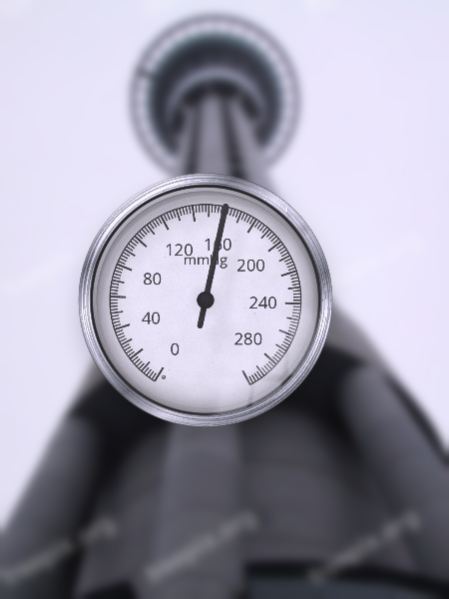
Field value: 160mmHg
